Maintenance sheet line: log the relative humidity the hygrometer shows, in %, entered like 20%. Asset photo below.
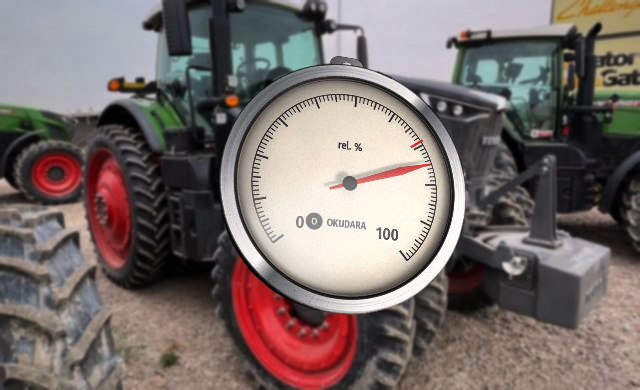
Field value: 75%
